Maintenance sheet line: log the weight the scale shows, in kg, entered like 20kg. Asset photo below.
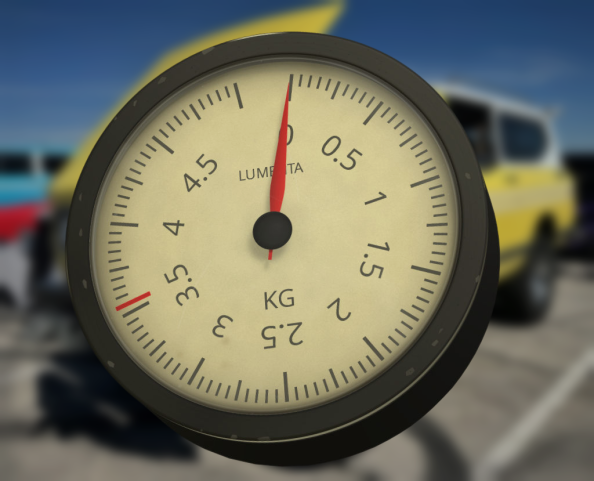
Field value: 0kg
